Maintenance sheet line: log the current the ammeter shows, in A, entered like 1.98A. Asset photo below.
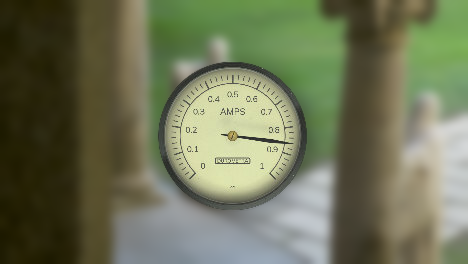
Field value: 0.86A
